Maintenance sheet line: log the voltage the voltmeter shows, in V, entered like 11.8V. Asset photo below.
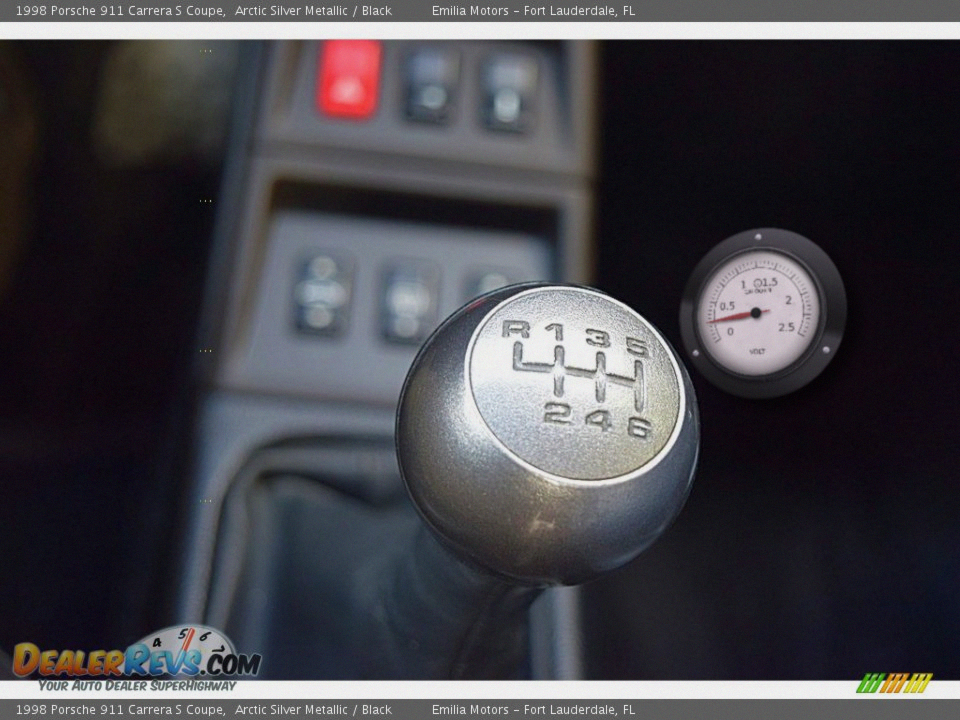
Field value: 0.25V
